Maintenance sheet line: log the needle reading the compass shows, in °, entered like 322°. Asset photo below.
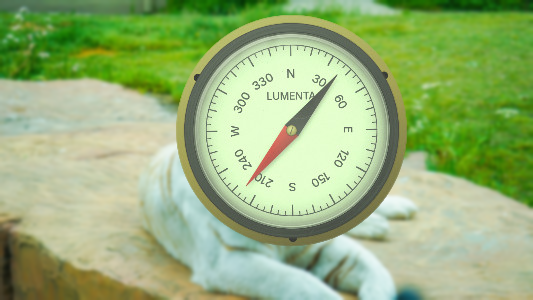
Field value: 220°
